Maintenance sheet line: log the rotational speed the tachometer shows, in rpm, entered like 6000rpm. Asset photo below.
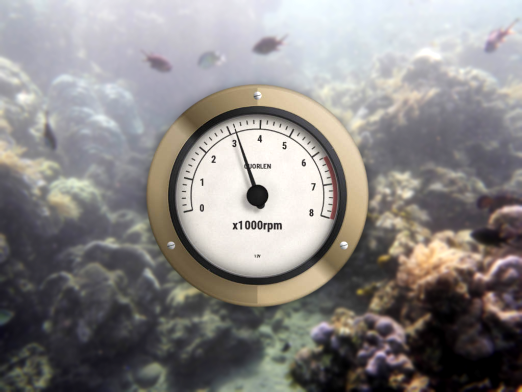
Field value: 3200rpm
